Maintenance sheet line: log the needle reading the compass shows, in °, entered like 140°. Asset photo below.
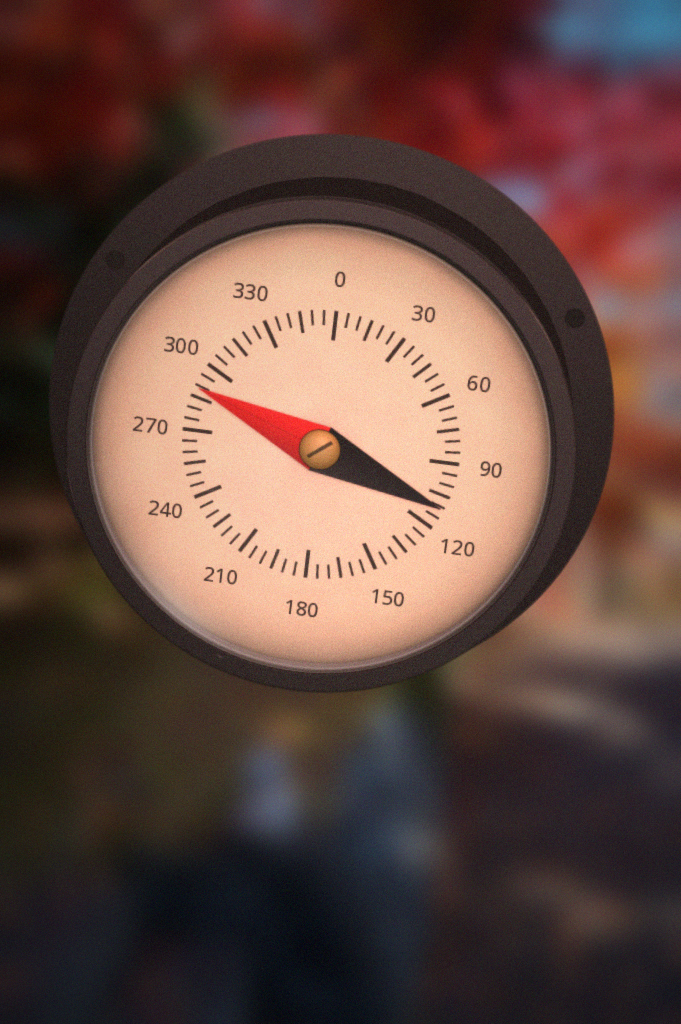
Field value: 290°
